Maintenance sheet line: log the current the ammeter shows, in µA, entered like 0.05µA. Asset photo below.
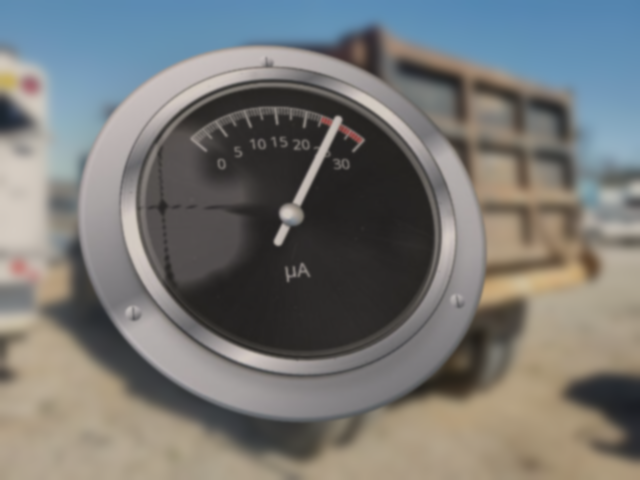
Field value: 25µA
